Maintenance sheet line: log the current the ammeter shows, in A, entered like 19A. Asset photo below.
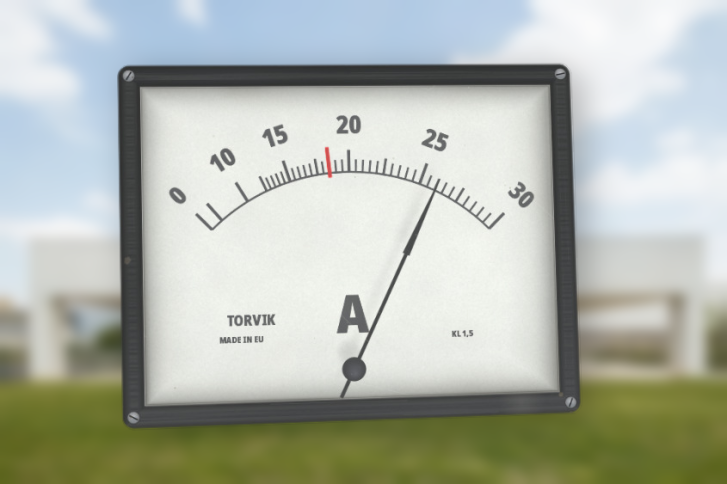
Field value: 26A
